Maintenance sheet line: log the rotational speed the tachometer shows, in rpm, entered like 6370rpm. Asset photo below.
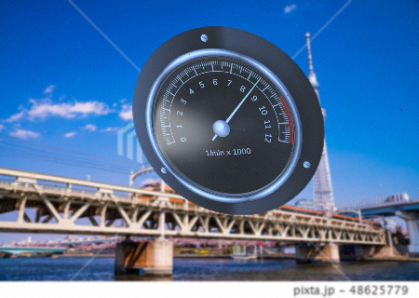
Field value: 8500rpm
